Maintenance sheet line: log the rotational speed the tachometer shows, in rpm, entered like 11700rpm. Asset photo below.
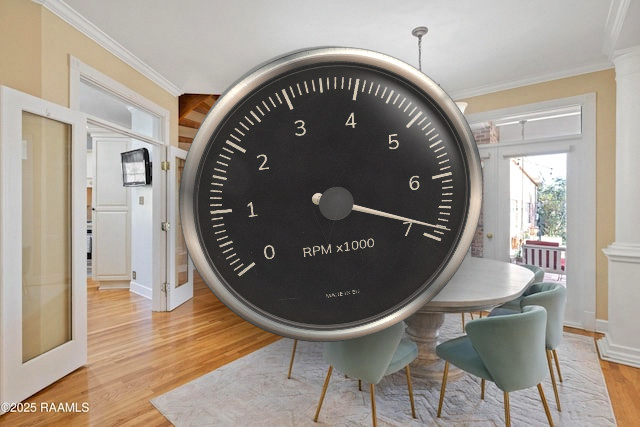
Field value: 6800rpm
